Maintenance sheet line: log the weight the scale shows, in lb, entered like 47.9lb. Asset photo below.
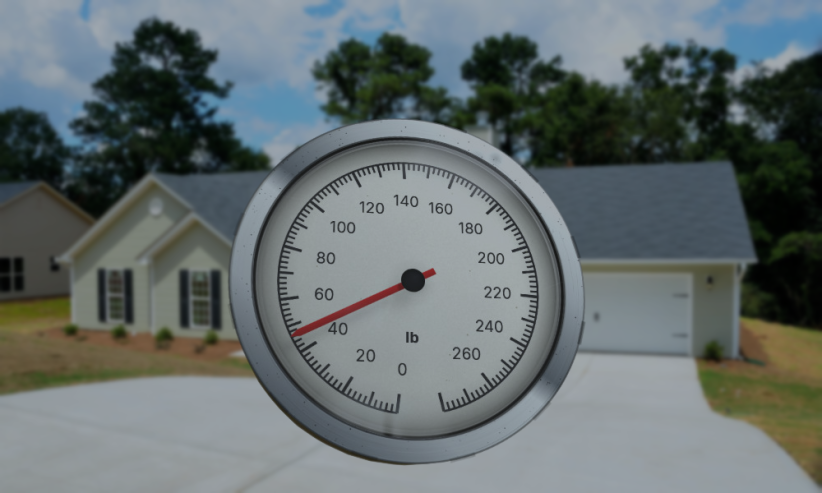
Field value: 46lb
